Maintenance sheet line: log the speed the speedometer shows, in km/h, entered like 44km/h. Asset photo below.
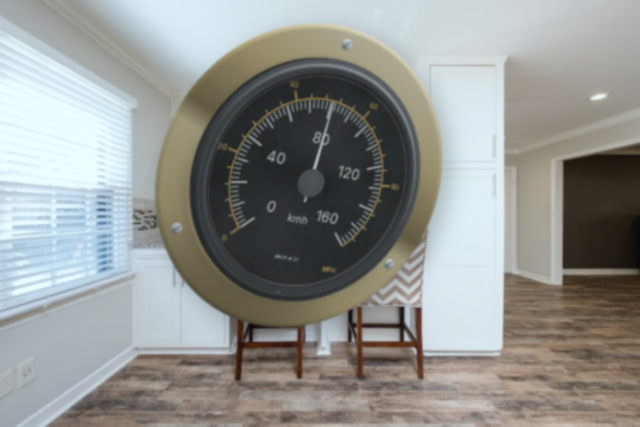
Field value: 80km/h
